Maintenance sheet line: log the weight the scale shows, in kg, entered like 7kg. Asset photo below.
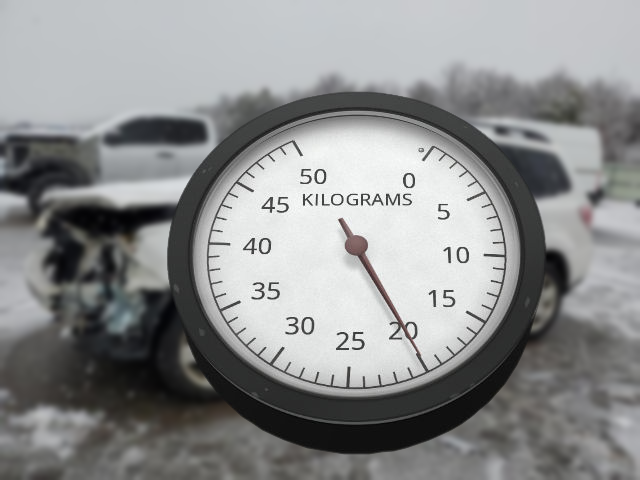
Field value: 20kg
